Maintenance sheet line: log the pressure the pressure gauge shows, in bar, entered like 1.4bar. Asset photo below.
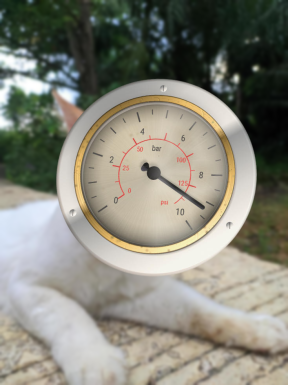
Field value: 9.25bar
